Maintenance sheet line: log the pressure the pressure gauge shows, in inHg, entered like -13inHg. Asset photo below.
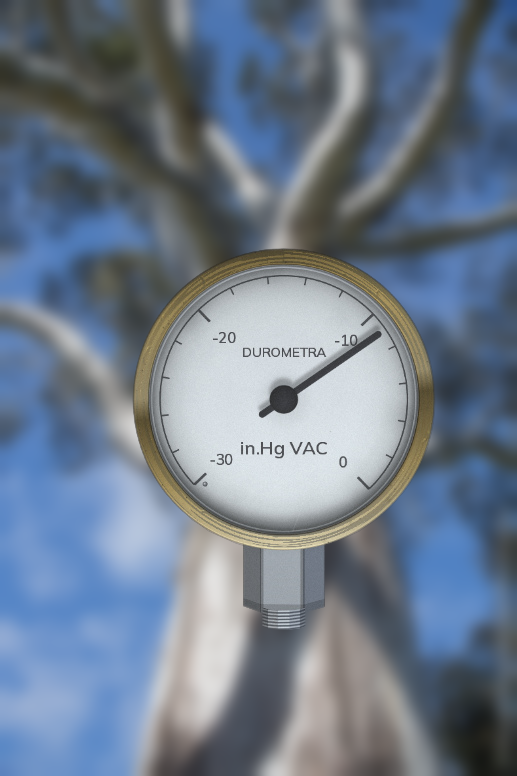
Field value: -9inHg
